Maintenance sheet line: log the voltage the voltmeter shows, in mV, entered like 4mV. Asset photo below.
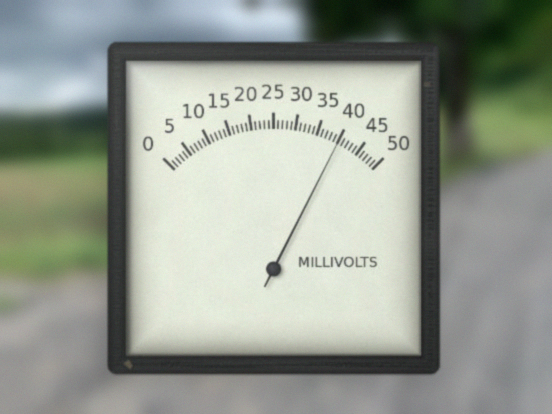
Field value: 40mV
